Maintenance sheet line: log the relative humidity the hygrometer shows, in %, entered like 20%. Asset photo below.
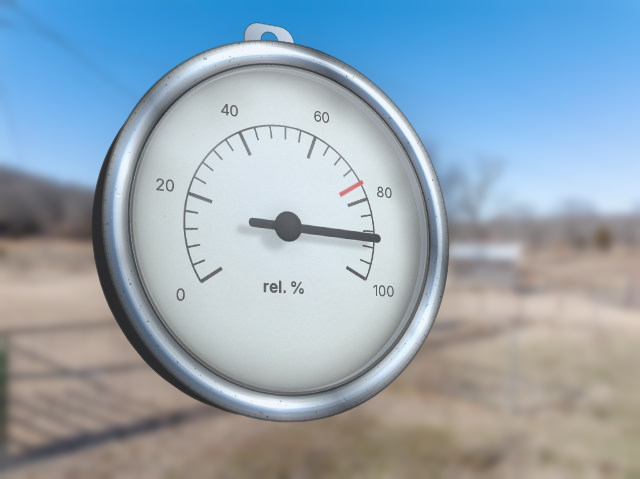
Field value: 90%
